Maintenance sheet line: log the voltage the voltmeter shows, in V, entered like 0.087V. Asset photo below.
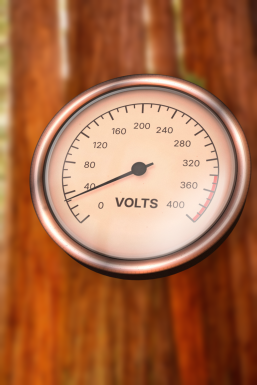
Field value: 30V
